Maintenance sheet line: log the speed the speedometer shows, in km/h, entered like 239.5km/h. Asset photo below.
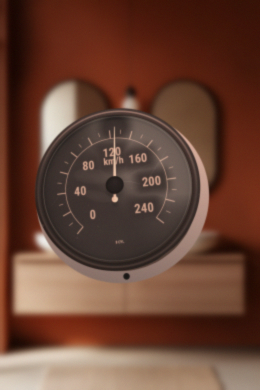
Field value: 125km/h
